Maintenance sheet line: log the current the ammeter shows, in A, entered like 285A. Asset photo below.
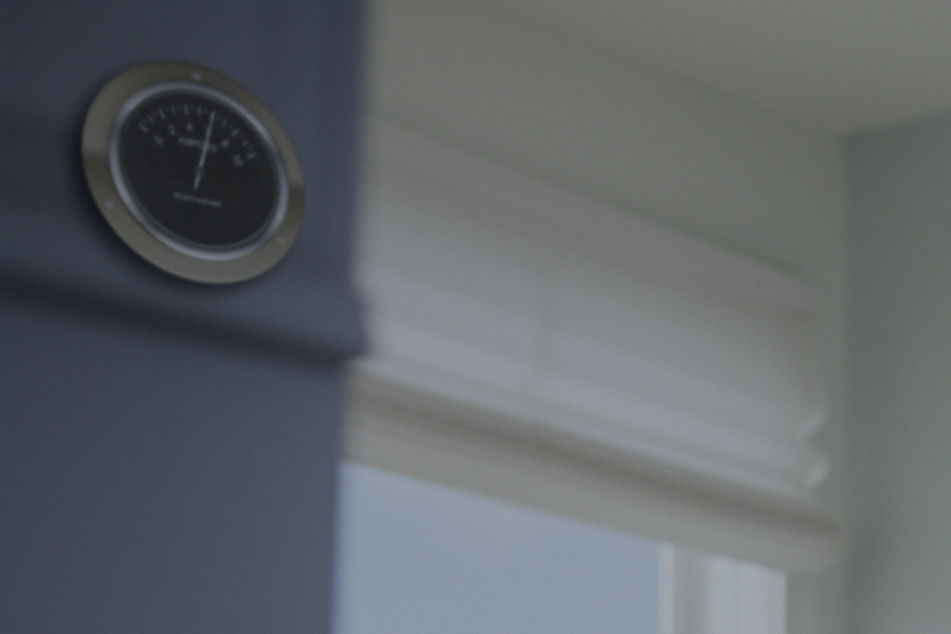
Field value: 6A
